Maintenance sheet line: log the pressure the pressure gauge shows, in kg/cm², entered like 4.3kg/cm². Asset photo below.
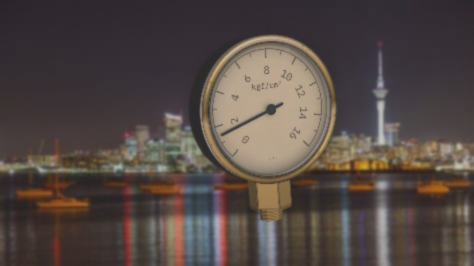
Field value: 1.5kg/cm²
